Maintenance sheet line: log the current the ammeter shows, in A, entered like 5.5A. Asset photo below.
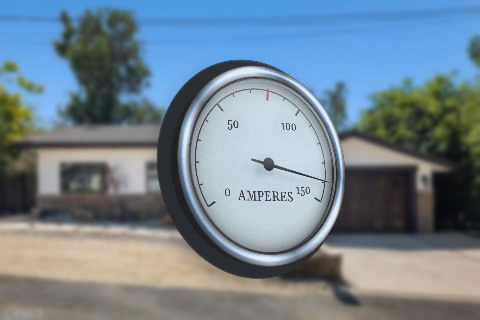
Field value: 140A
